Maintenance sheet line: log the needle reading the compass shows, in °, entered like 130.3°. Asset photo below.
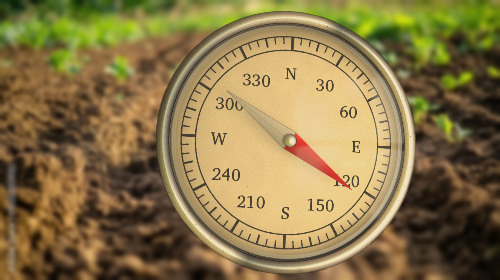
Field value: 125°
